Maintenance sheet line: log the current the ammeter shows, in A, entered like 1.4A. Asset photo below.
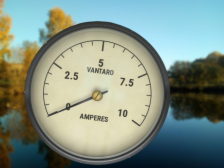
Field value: 0A
